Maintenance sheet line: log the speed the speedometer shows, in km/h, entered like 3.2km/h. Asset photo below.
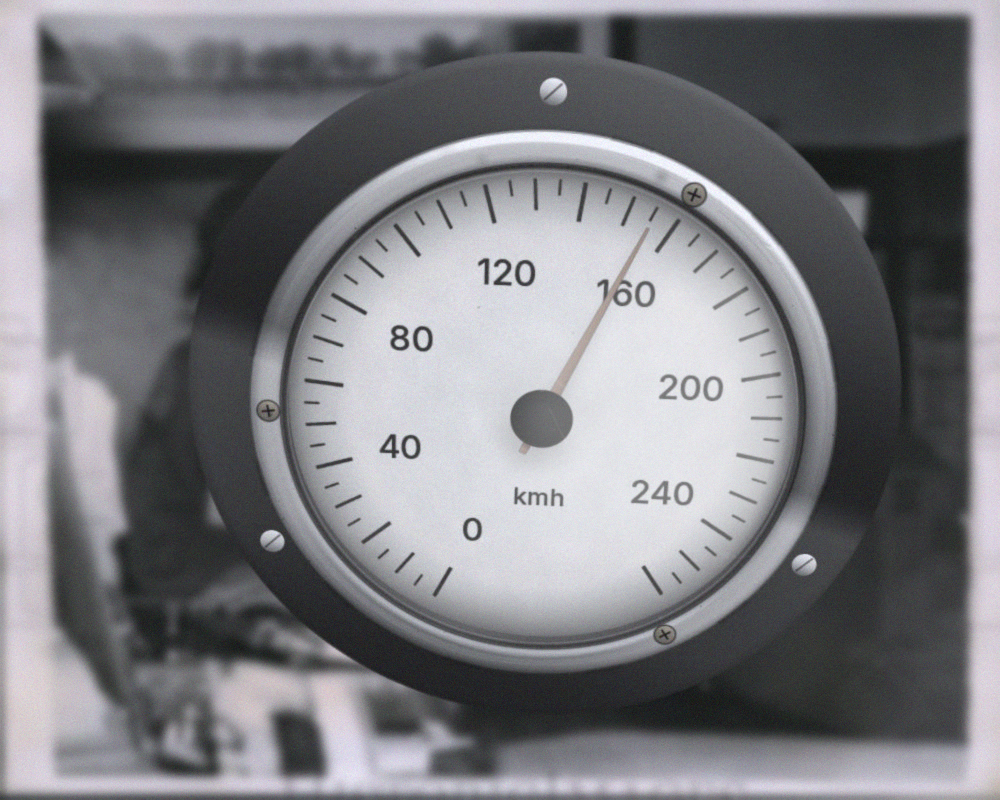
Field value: 155km/h
